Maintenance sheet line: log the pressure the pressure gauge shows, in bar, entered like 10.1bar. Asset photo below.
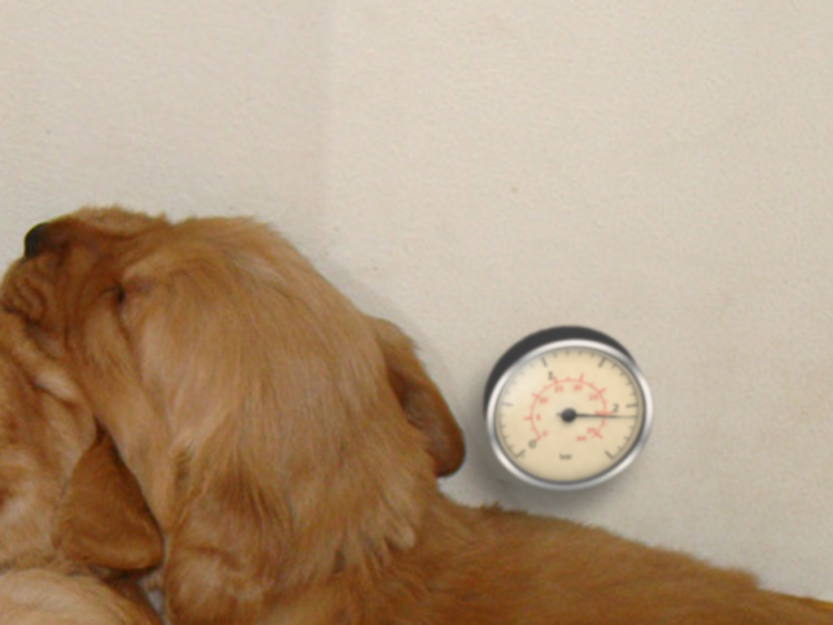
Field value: 2.1bar
